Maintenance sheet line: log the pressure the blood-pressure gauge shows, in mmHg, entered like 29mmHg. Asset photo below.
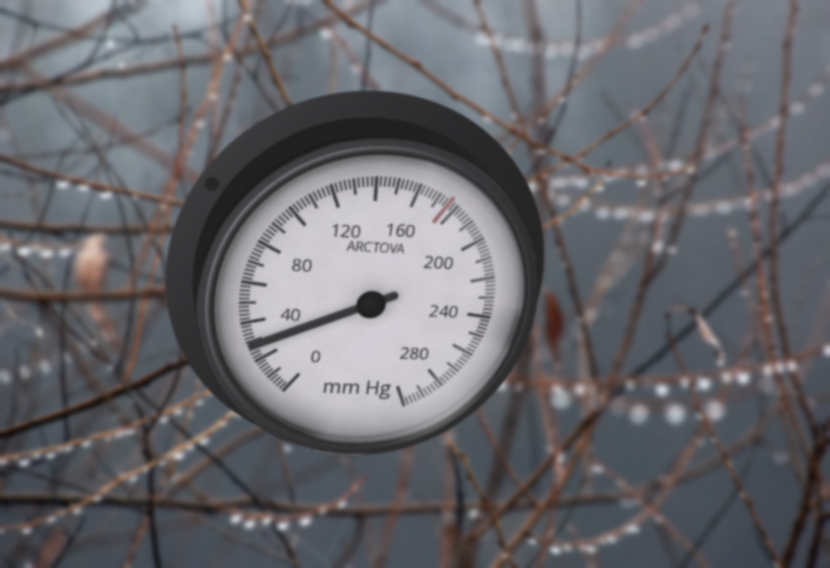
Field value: 30mmHg
